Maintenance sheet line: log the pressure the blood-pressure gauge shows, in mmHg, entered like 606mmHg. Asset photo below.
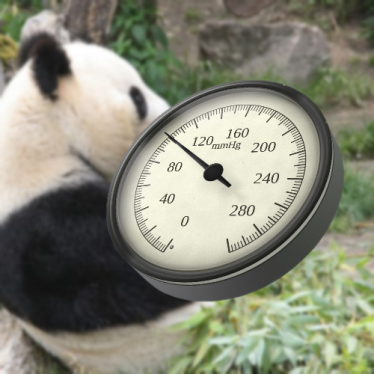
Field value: 100mmHg
